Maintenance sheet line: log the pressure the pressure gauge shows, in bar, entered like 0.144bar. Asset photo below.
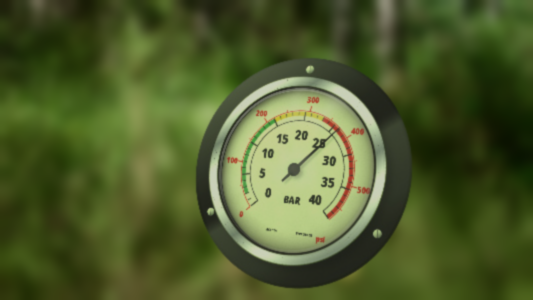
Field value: 26bar
